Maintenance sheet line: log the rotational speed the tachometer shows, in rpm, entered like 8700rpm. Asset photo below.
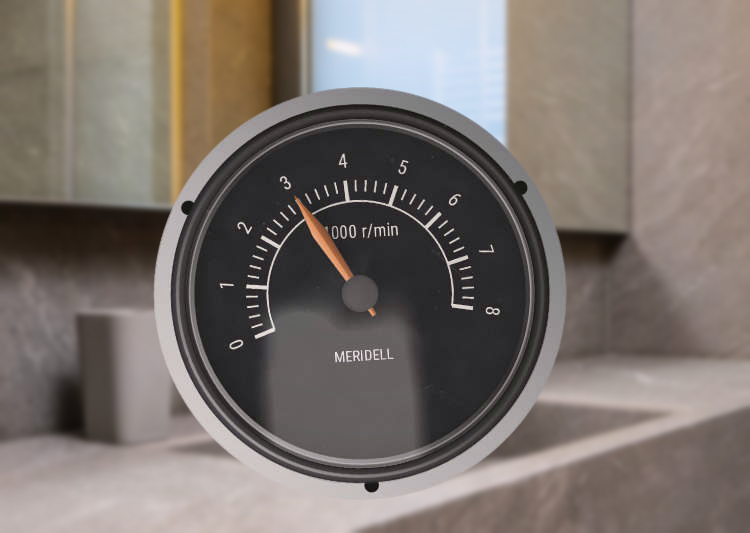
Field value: 3000rpm
